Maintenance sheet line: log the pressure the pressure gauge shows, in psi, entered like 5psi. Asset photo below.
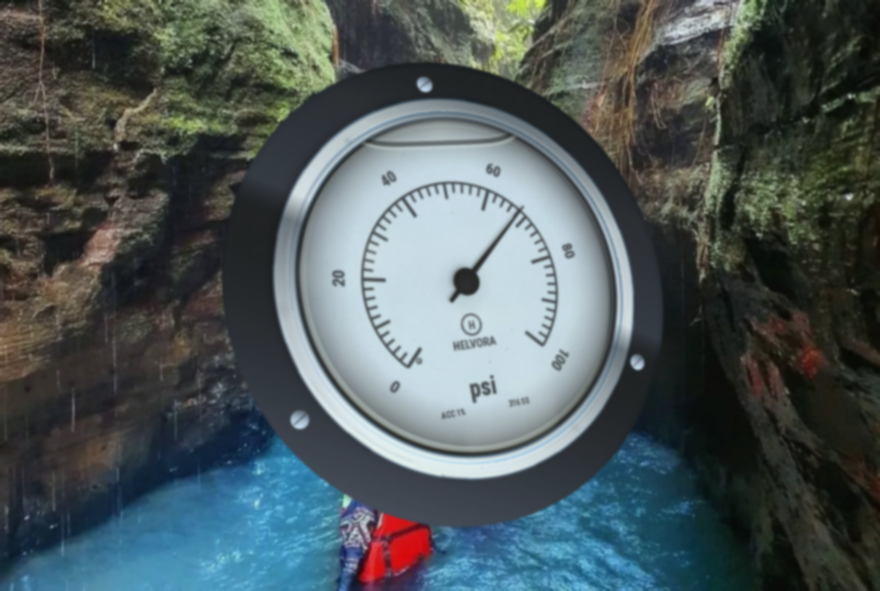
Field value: 68psi
